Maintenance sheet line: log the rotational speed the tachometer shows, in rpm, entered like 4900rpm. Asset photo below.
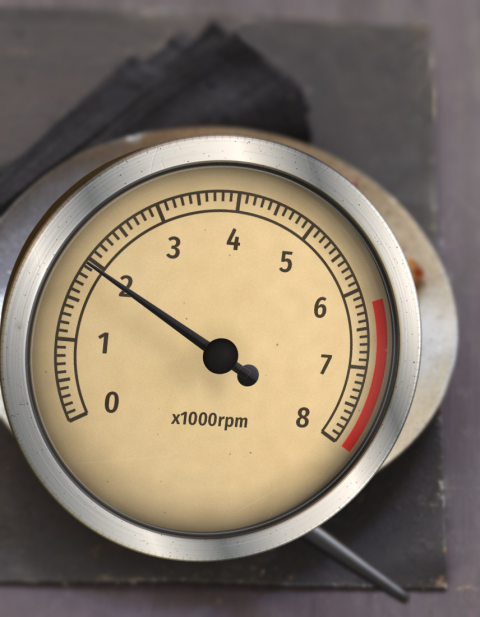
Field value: 1950rpm
